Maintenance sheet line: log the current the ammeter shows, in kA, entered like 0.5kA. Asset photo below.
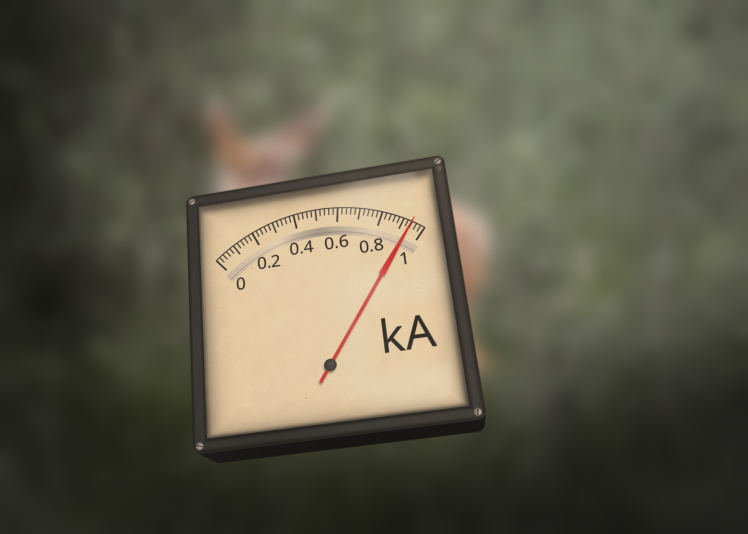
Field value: 0.94kA
